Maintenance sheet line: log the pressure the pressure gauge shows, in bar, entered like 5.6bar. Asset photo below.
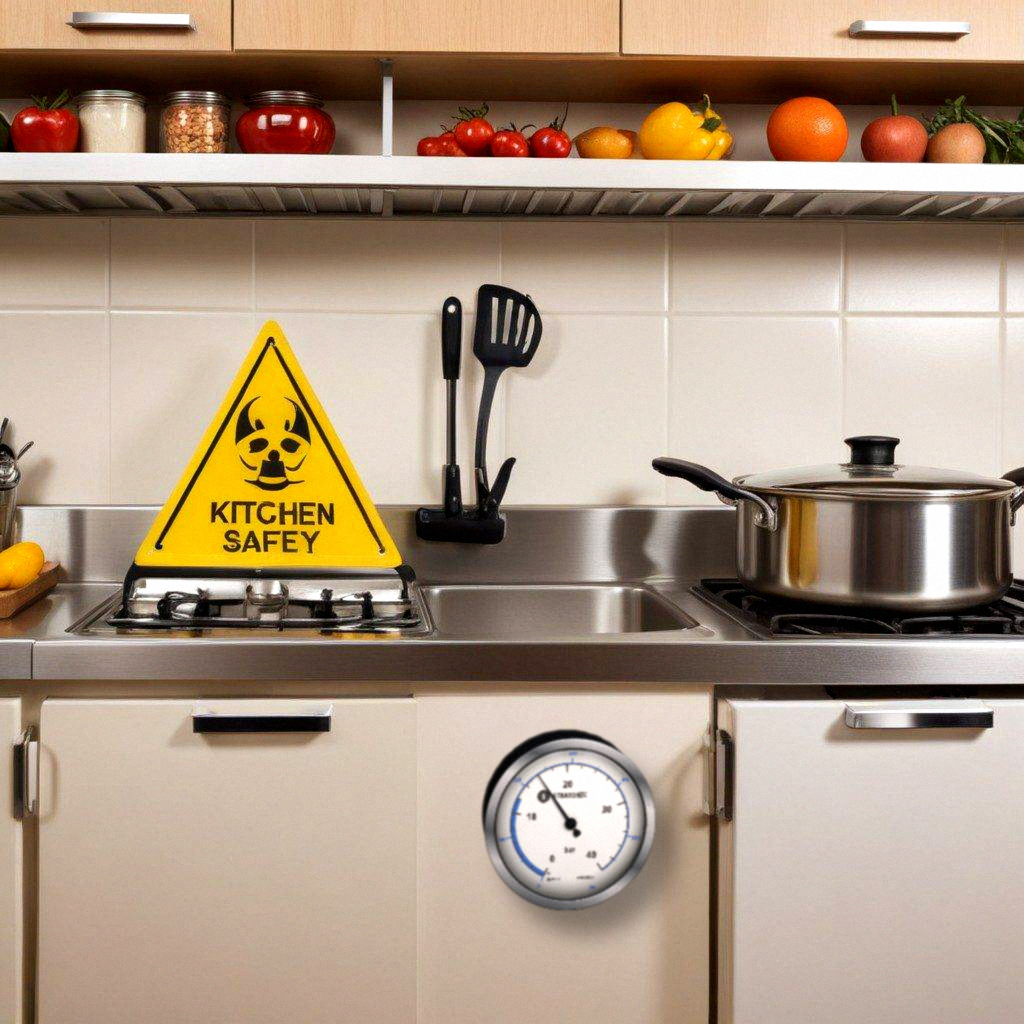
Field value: 16bar
